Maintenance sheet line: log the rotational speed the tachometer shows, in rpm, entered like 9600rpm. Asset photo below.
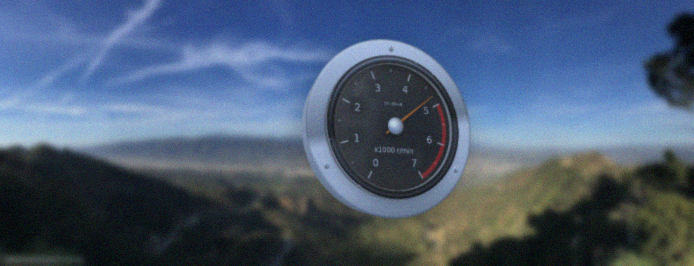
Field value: 4750rpm
